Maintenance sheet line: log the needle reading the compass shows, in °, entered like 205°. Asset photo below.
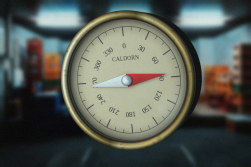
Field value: 85°
